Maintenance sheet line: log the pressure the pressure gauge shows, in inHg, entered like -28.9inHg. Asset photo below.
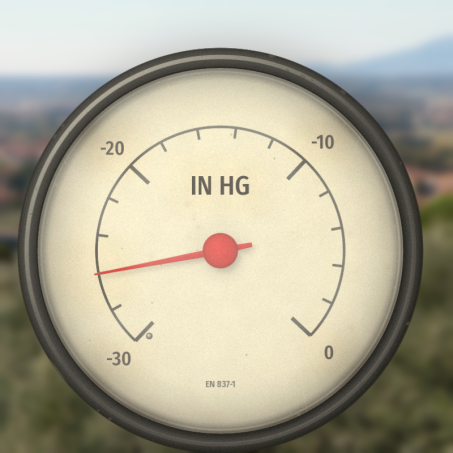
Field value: -26inHg
